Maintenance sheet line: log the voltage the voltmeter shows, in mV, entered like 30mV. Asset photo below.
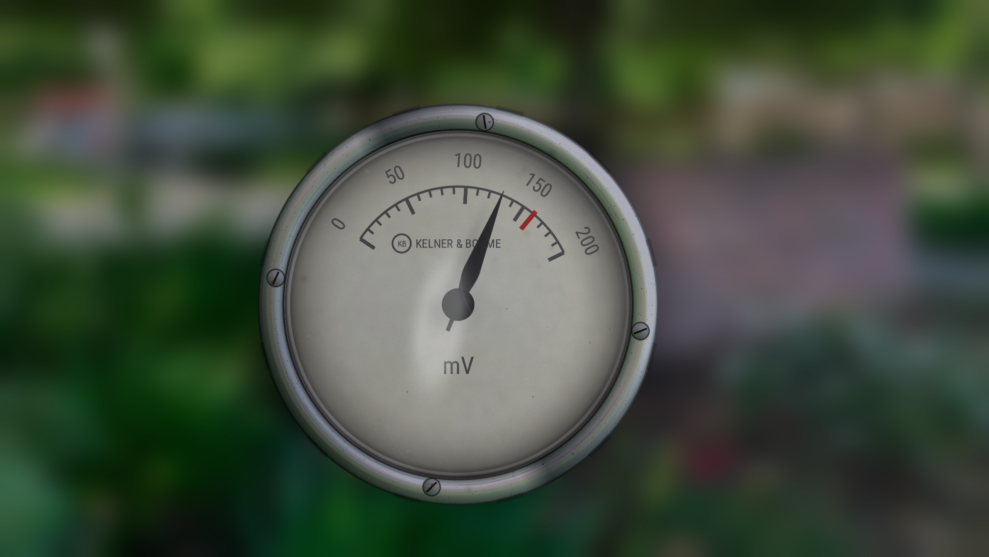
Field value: 130mV
